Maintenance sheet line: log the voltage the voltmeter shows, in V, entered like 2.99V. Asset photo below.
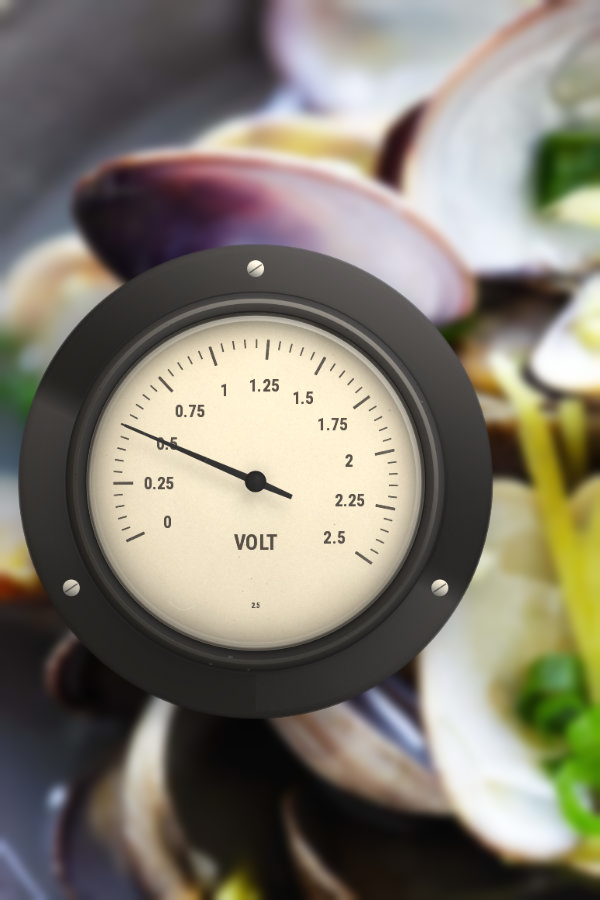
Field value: 0.5V
